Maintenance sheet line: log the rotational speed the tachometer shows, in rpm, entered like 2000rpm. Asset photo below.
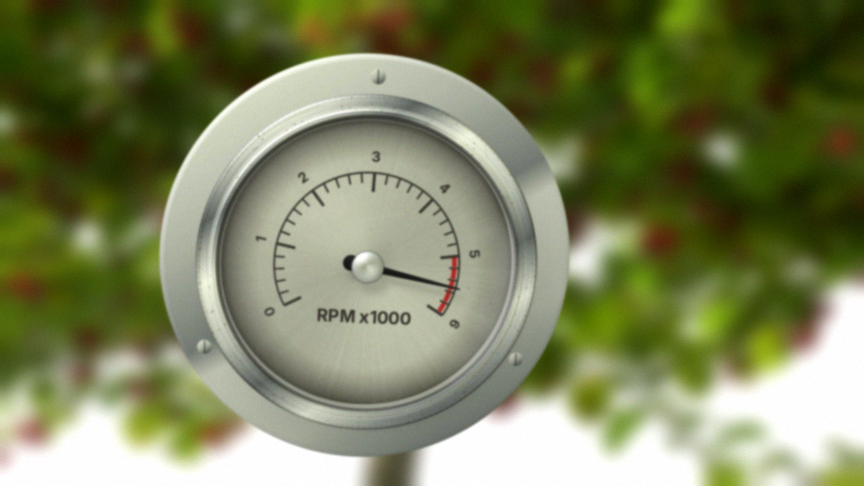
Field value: 5500rpm
